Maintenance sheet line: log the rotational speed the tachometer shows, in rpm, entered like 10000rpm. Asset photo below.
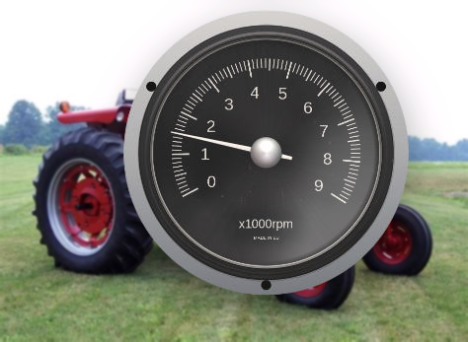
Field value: 1500rpm
